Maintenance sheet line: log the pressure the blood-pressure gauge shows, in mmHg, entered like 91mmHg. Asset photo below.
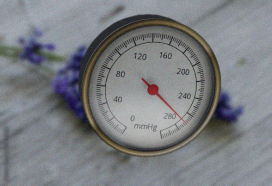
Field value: 270mmHg
